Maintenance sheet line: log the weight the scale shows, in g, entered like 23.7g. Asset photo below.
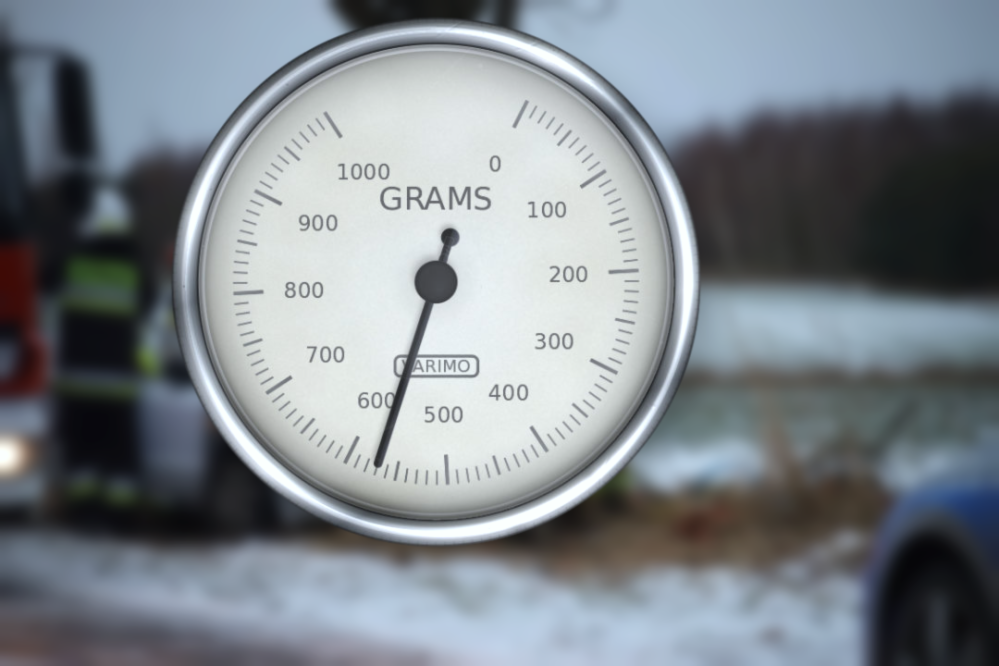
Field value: 570g
